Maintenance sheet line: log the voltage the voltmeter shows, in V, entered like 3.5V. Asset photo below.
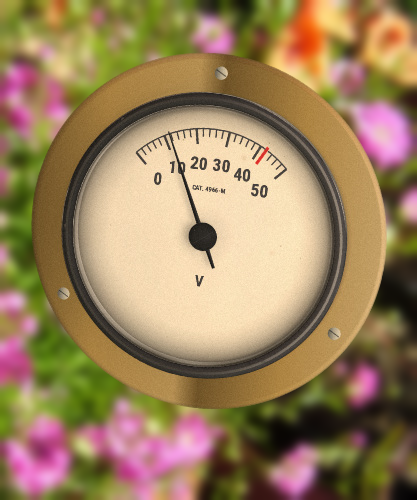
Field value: 12V
